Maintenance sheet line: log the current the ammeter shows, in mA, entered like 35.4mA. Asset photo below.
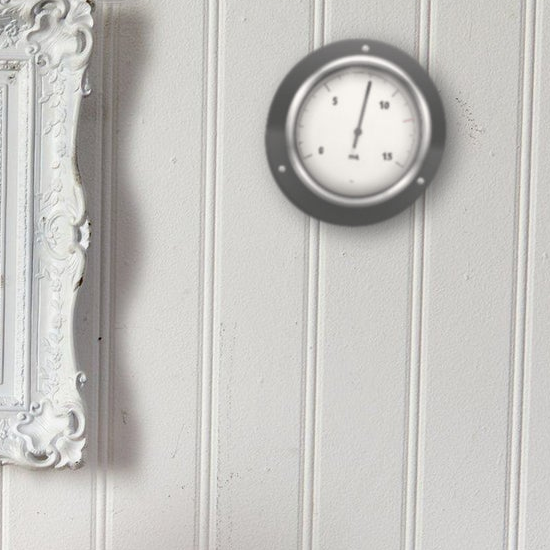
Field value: 8mA
